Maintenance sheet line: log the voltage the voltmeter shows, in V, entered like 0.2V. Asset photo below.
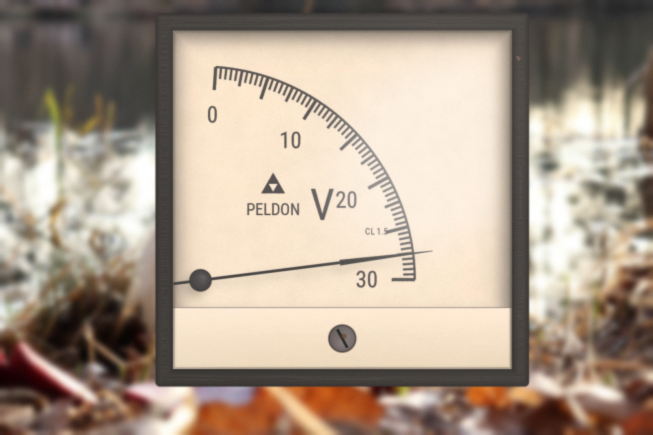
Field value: 27.5V
